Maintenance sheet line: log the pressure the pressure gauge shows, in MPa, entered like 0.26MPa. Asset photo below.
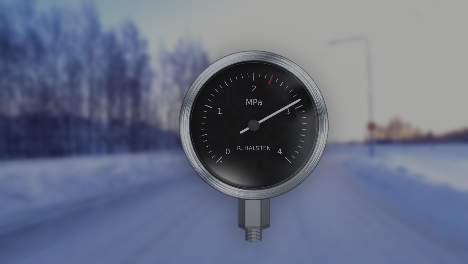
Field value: 2.9MPa
